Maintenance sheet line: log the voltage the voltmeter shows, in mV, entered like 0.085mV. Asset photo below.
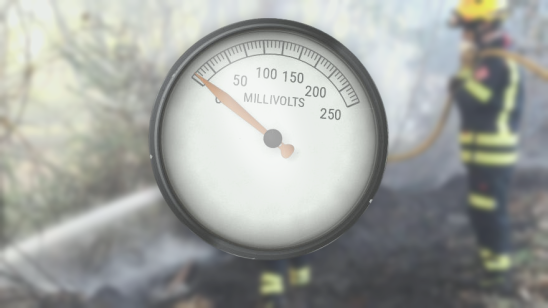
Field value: 5mV
